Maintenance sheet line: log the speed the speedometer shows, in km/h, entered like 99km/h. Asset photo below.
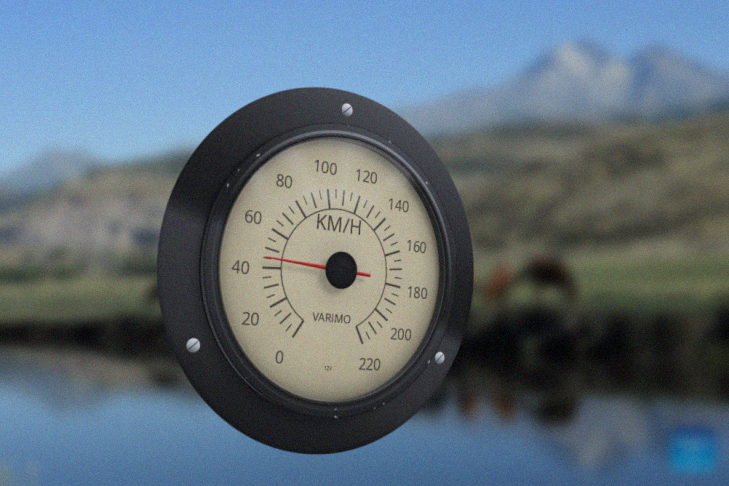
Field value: 45km/h
